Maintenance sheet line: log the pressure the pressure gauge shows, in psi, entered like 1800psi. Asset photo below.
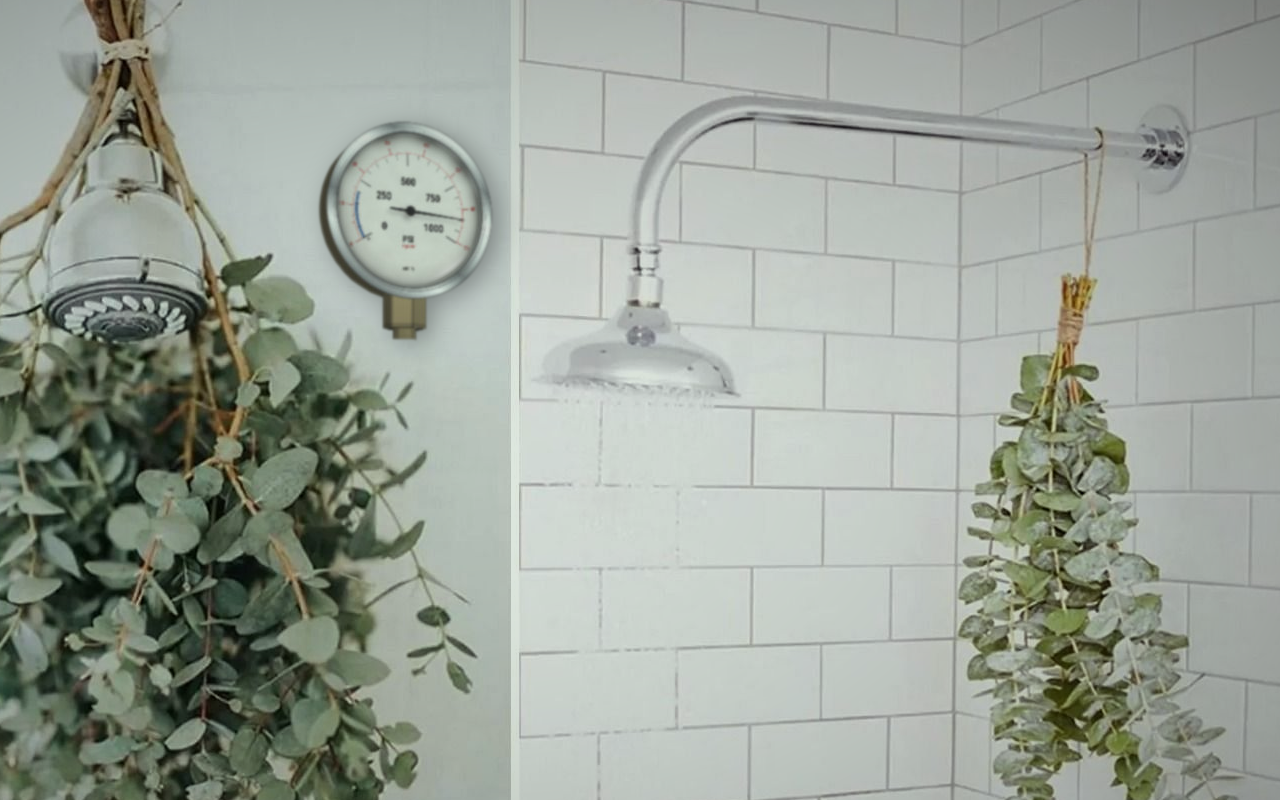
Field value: 900psi
